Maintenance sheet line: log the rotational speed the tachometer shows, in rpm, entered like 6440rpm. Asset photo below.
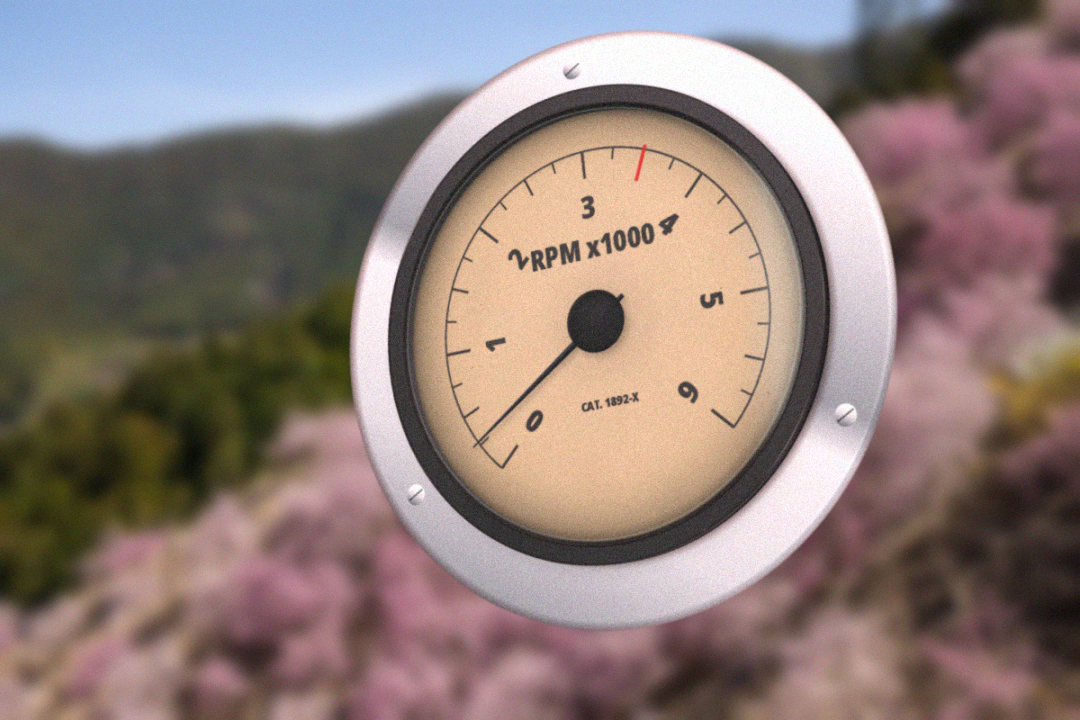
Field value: 250rpm
